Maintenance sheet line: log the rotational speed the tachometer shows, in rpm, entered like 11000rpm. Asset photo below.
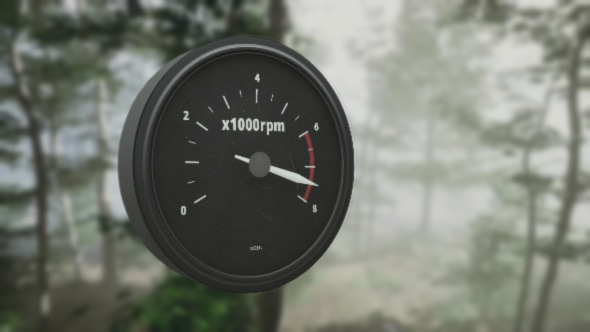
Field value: 7500rpm
